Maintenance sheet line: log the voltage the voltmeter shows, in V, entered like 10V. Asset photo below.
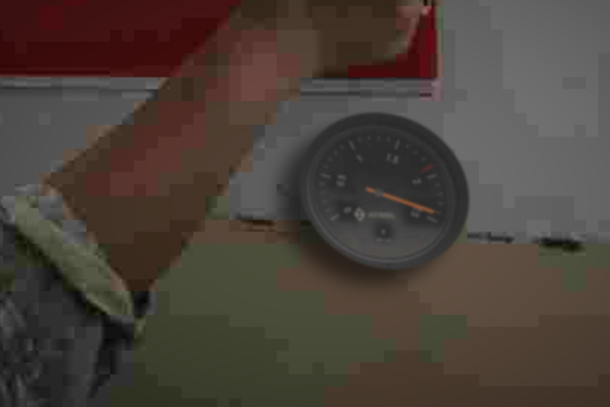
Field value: 2.4V
